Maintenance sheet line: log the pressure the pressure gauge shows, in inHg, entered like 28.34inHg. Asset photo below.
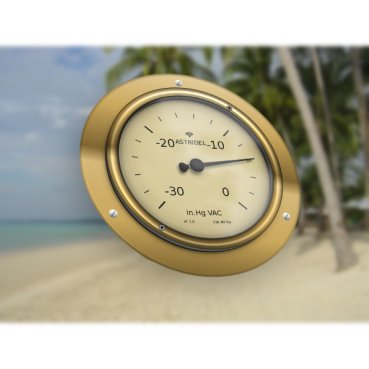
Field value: -6inHg
